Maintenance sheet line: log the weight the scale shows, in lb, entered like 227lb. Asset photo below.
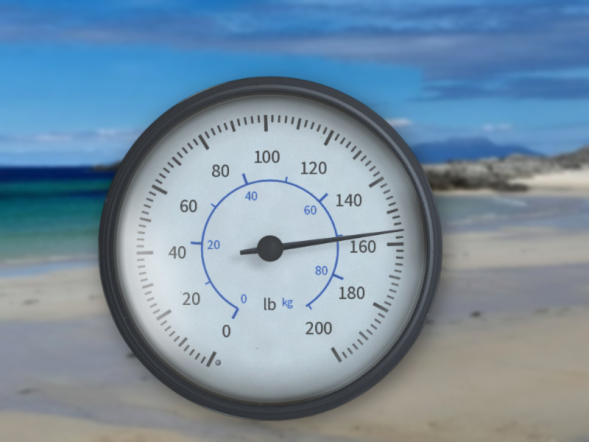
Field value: 156lb
